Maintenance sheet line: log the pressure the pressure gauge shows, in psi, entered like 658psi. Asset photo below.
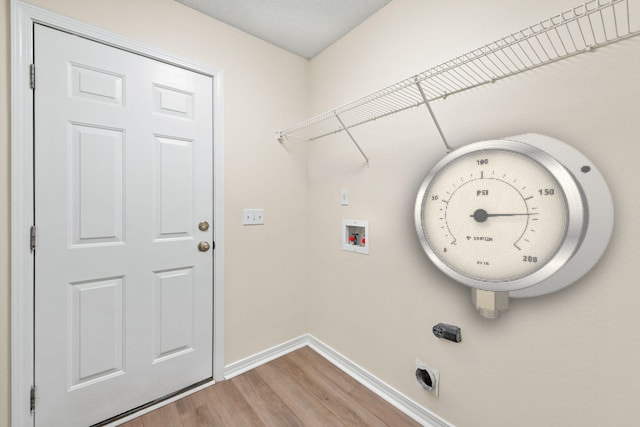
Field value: 165psi
